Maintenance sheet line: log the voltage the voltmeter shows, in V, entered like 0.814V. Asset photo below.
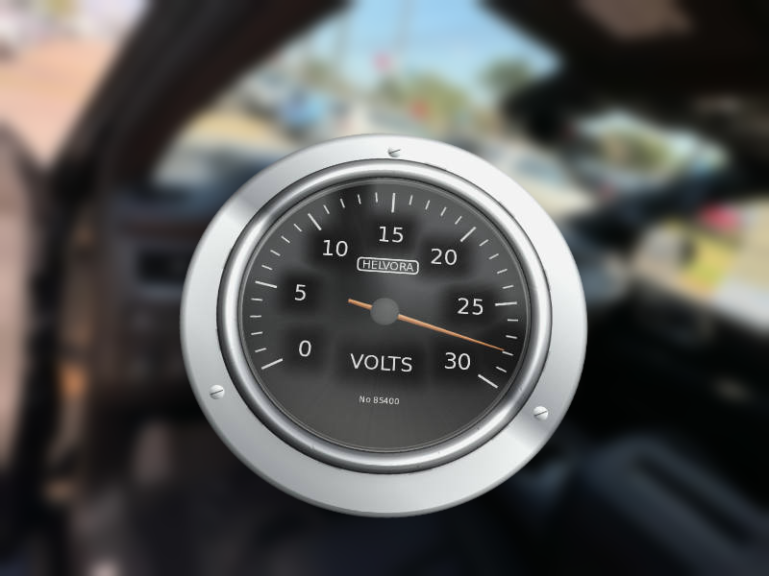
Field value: 28V
